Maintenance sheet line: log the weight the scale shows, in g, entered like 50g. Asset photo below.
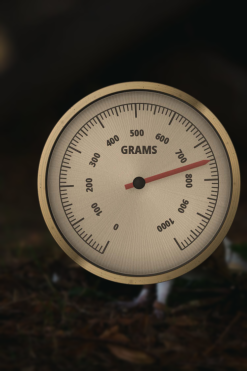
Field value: 750g
